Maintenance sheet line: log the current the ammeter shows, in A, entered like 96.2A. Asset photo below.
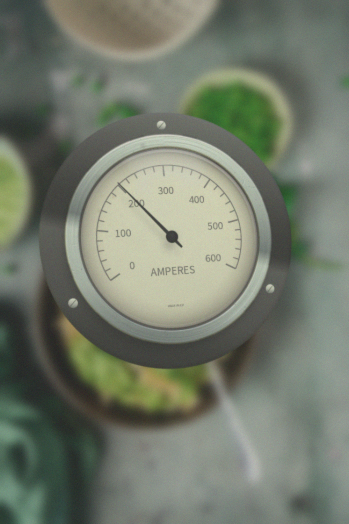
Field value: 200A
